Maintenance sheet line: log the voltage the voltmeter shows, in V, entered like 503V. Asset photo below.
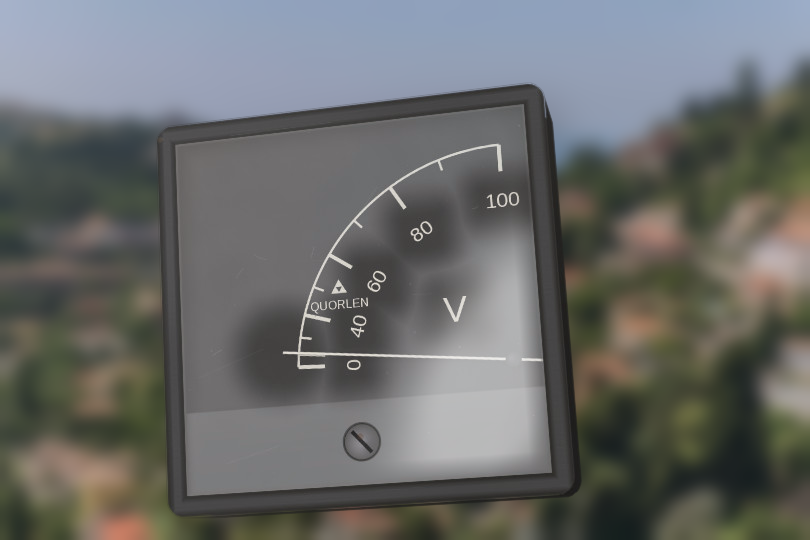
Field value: 20V
